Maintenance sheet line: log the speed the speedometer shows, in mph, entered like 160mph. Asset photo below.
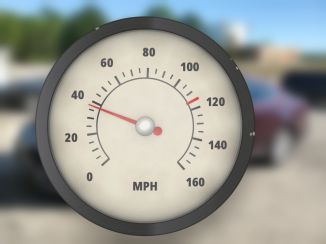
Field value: 37.5mph
